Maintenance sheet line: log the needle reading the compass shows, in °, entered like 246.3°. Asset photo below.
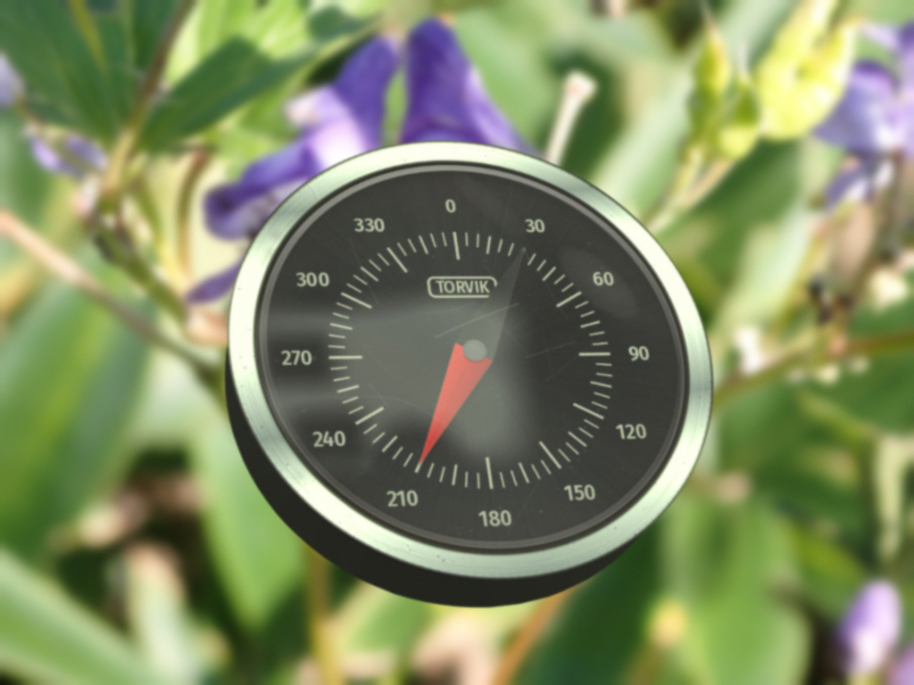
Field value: 210°
